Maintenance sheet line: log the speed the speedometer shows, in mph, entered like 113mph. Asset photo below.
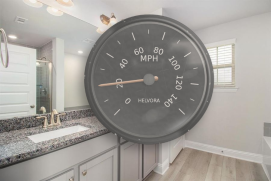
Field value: 20mph
